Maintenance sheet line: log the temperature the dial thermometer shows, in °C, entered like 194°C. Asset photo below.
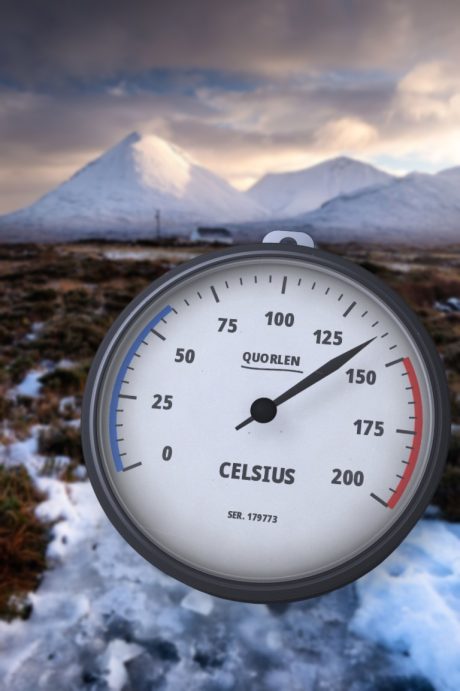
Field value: 140°C
